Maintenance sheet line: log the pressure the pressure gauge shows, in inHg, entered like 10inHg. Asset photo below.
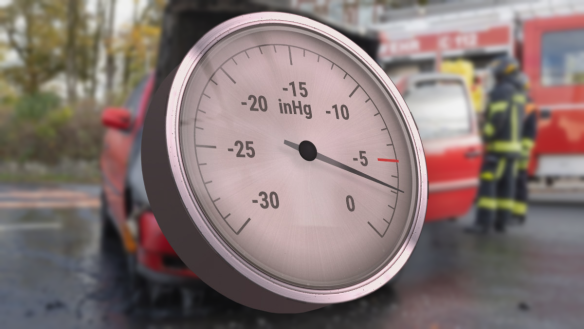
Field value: -3inHg
